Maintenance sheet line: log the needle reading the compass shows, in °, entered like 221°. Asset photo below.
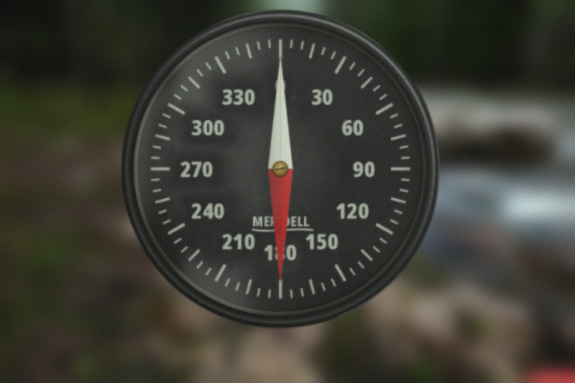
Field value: 180°
